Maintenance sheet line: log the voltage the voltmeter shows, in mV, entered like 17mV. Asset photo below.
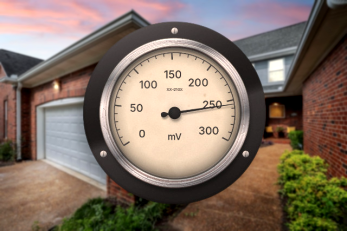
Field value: 255mV
